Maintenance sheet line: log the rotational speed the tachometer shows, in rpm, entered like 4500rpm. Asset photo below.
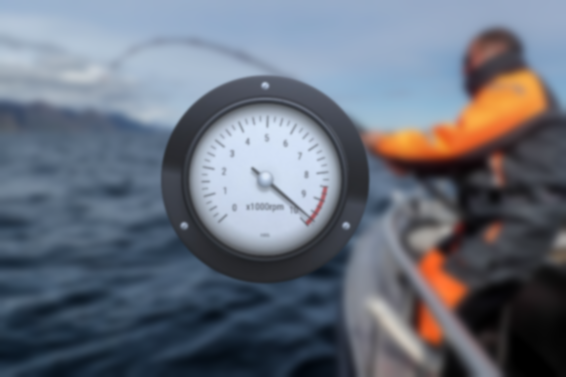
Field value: 9750rpm
